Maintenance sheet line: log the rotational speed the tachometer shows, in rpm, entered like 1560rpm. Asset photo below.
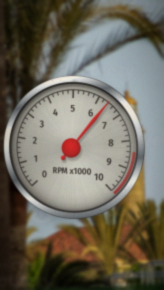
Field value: 6400rpm
